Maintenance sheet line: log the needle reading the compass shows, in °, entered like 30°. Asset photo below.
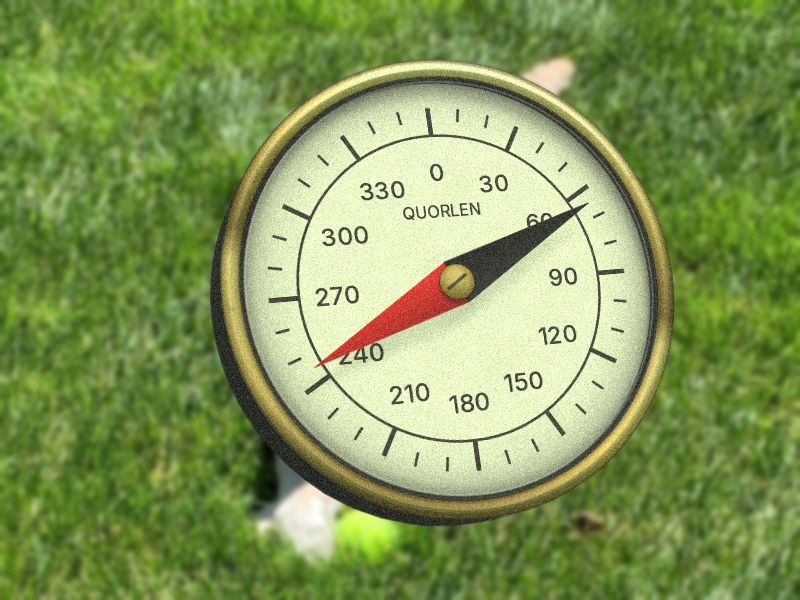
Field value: 245°
